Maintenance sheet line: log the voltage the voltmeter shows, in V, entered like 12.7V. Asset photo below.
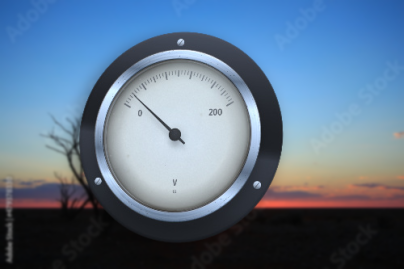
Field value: 20V
